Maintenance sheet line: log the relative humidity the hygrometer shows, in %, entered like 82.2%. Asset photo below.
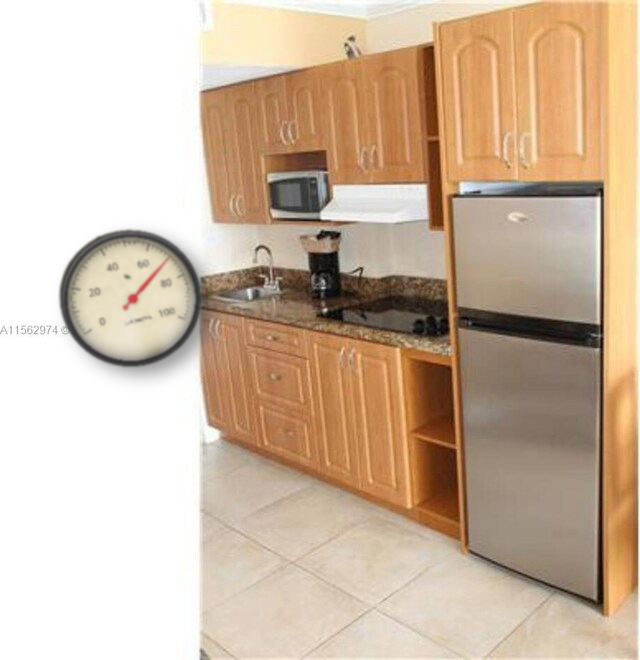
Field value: 70%
